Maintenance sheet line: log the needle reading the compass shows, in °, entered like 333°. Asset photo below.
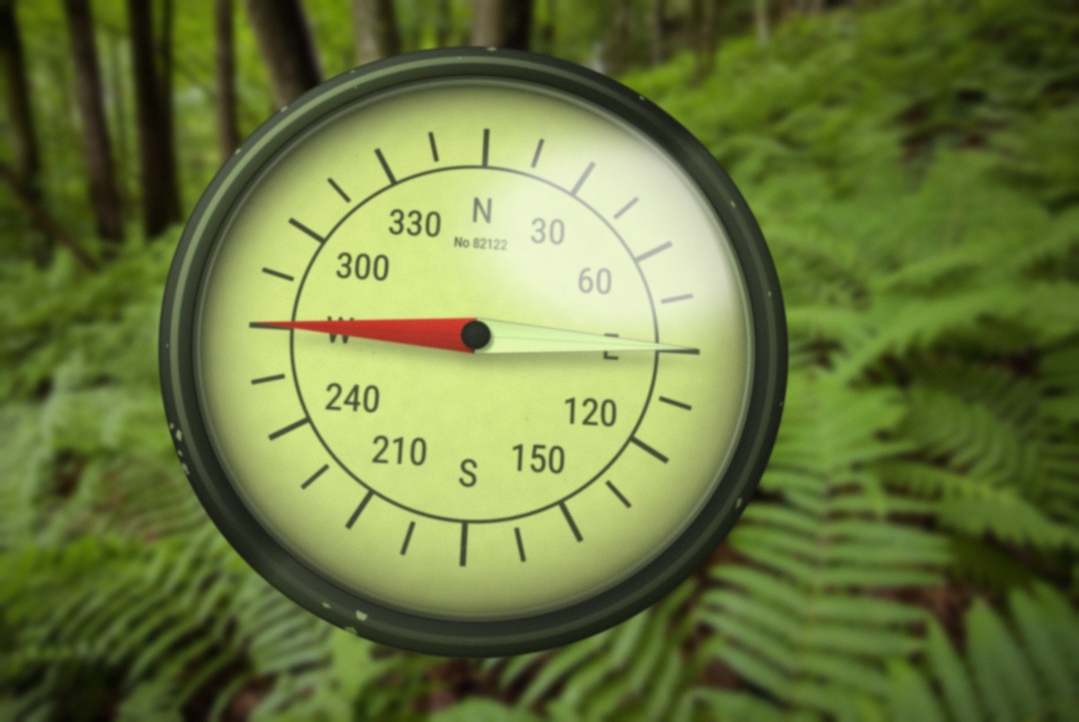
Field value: 270°
